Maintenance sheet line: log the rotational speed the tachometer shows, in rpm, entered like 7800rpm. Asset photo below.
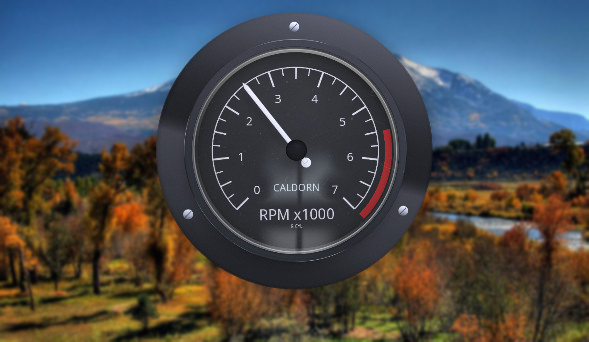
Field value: 2500rpm
